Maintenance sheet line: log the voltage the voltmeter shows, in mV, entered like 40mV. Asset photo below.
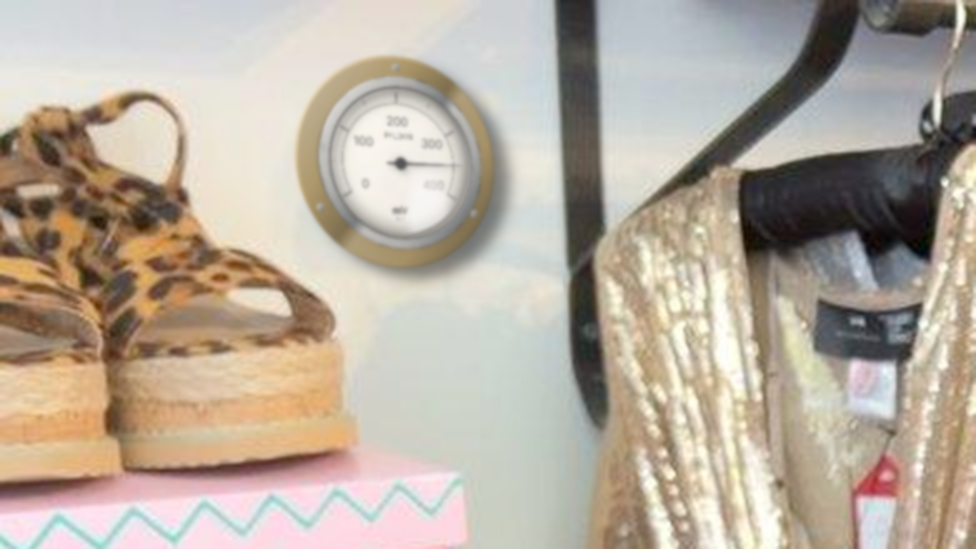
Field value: 350mV
